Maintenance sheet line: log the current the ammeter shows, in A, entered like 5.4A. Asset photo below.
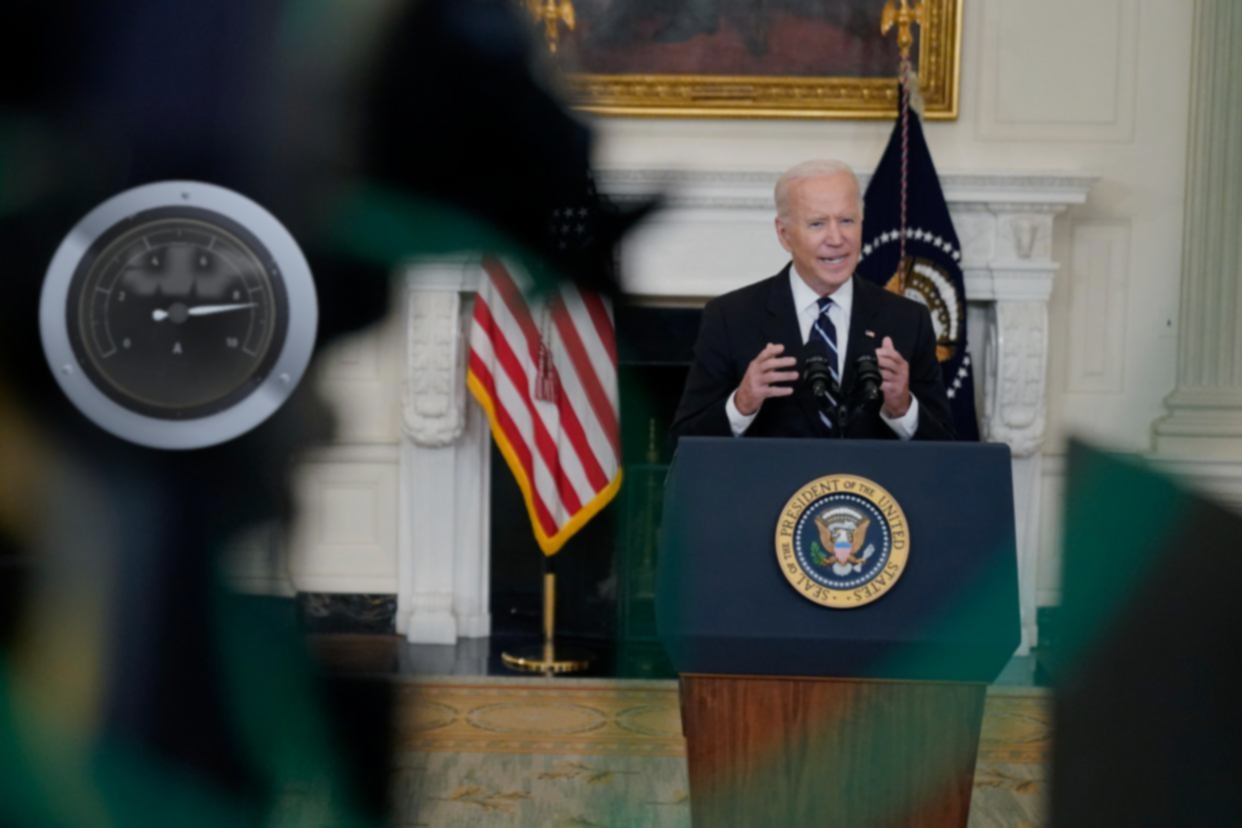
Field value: 8.5A
